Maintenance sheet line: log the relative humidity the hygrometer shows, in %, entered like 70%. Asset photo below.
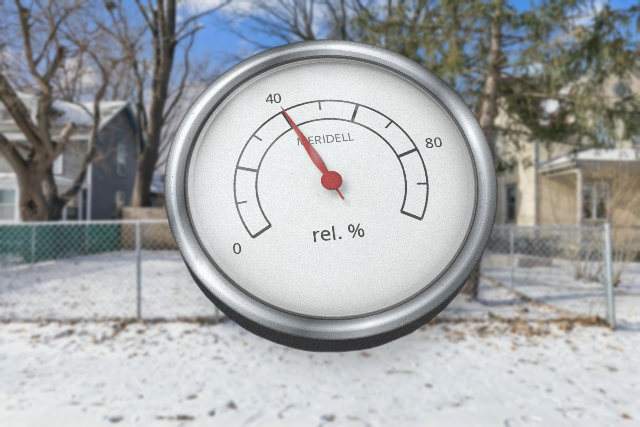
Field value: 40%
